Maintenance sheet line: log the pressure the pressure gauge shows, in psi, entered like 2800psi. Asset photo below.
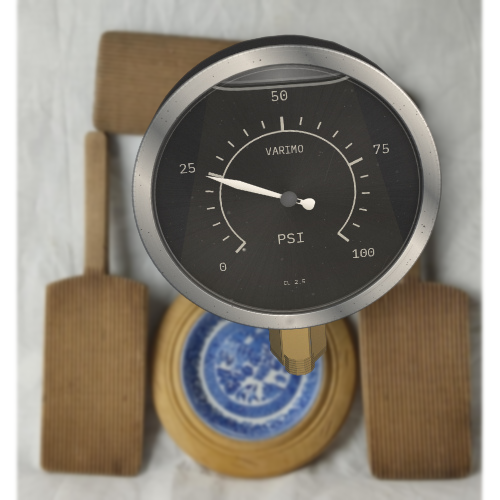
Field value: 25psi
